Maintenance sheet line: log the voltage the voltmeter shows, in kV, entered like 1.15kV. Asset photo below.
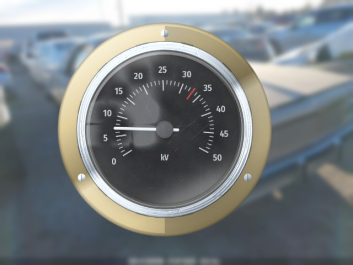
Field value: 7kV
